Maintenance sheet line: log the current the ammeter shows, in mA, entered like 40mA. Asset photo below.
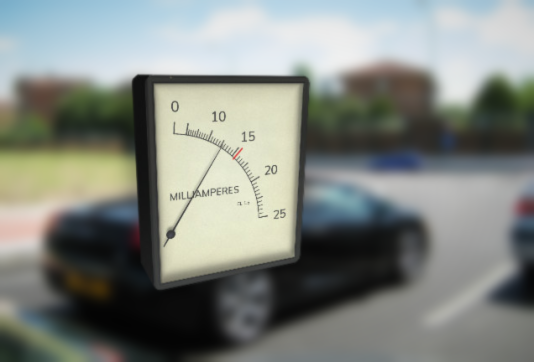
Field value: 12.5mA
